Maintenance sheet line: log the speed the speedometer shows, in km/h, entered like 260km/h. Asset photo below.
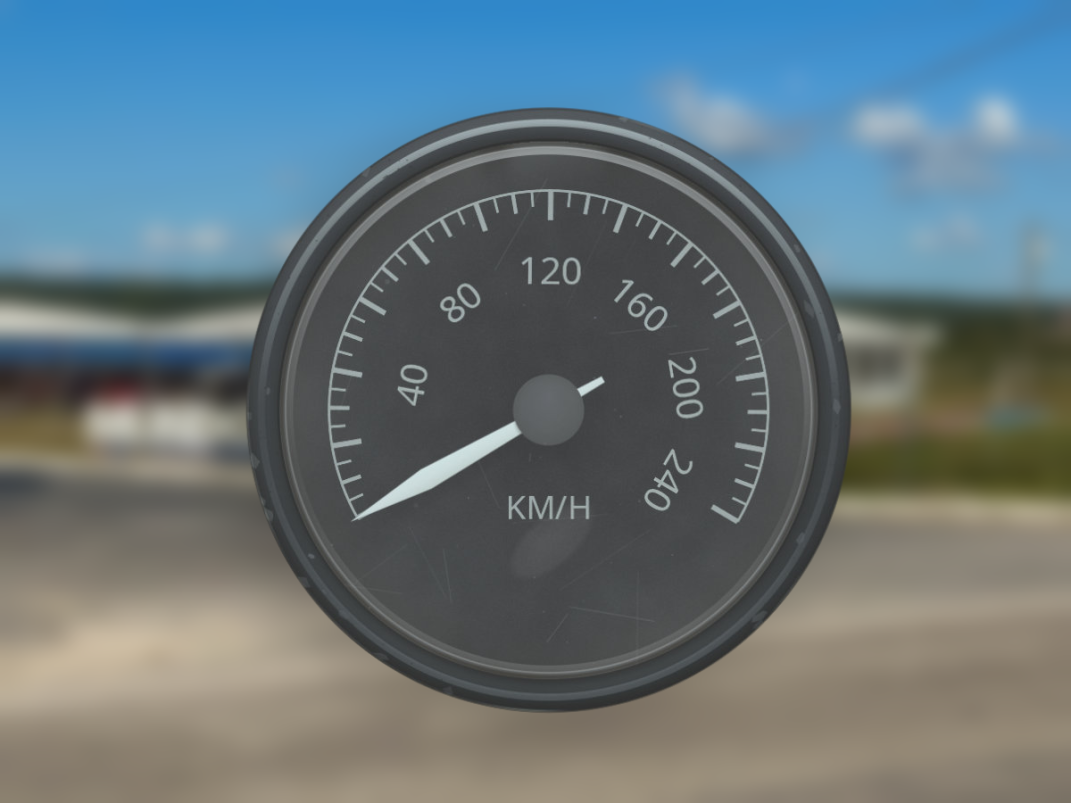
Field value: 0km/h
